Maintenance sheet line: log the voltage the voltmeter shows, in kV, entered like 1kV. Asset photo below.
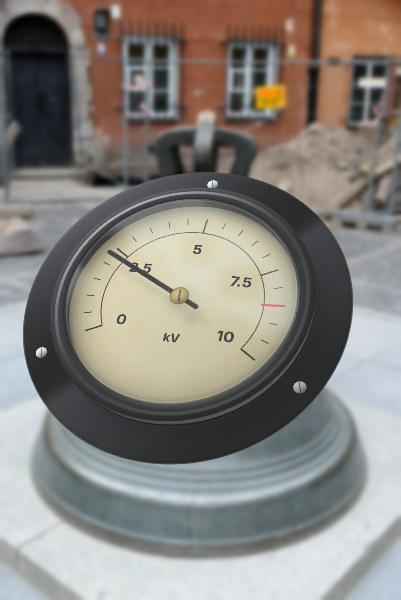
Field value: 2.25kV
